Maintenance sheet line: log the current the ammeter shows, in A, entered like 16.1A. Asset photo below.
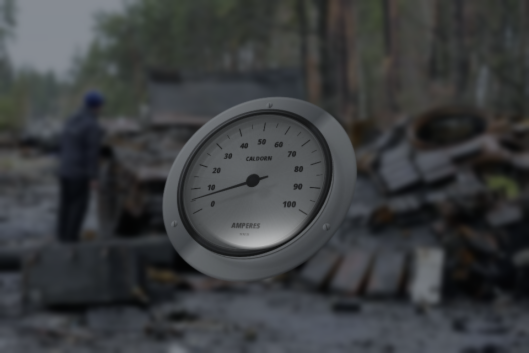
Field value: 5A
